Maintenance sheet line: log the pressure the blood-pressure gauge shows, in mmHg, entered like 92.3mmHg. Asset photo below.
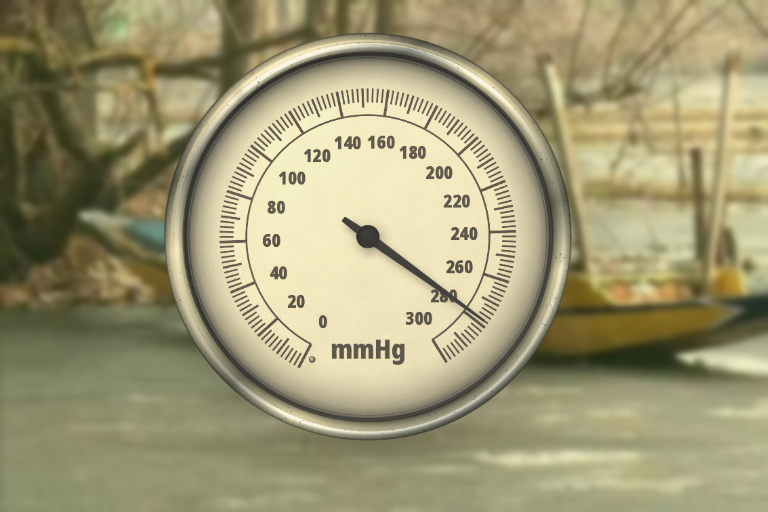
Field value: 278mmHg
